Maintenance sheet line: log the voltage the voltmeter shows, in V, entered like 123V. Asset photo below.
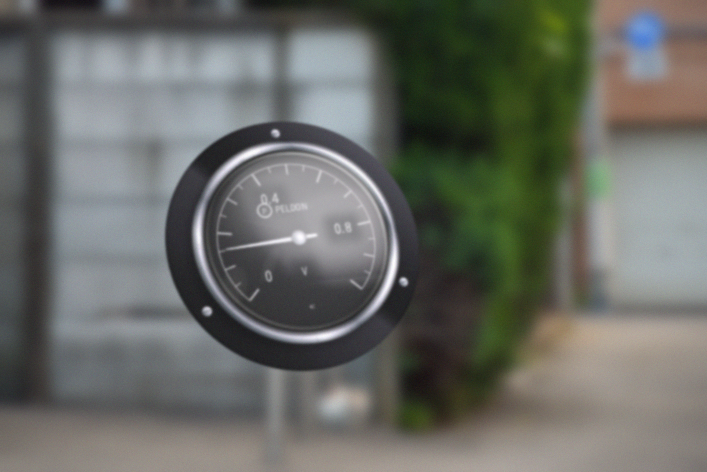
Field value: 0.15V
